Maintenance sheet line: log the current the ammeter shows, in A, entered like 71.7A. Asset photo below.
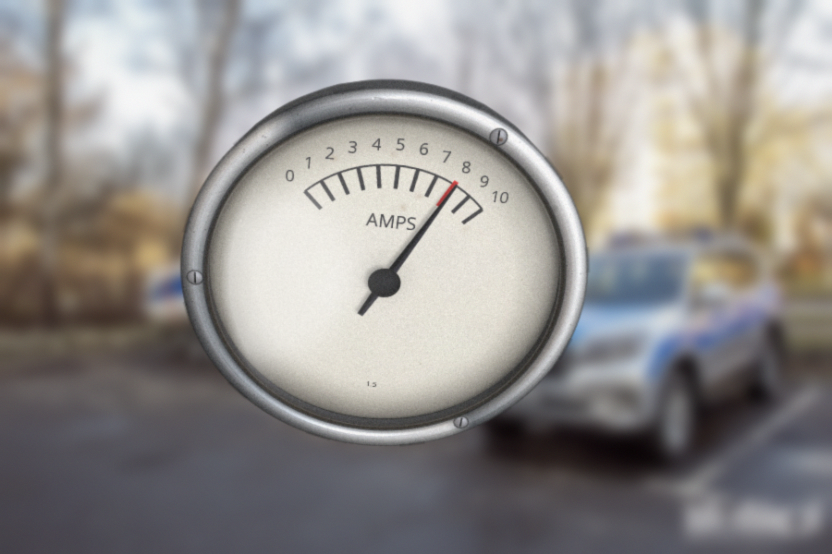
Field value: 8A
